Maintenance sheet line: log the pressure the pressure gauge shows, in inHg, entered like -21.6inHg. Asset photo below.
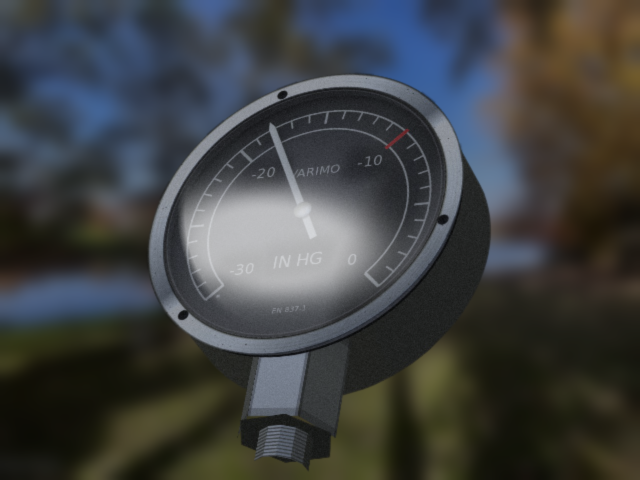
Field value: -18inHg
